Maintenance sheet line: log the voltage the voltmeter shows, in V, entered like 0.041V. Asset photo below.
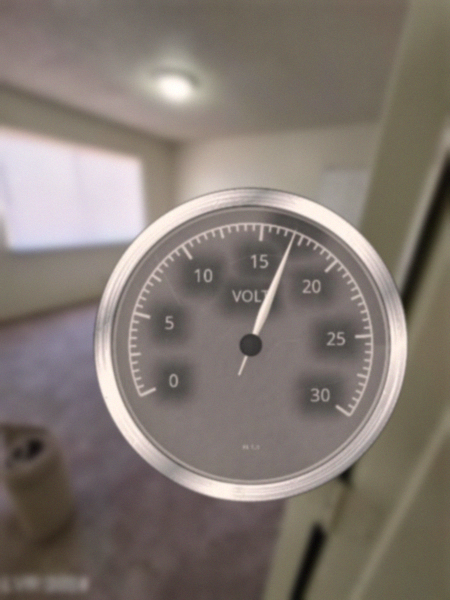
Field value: 17V
